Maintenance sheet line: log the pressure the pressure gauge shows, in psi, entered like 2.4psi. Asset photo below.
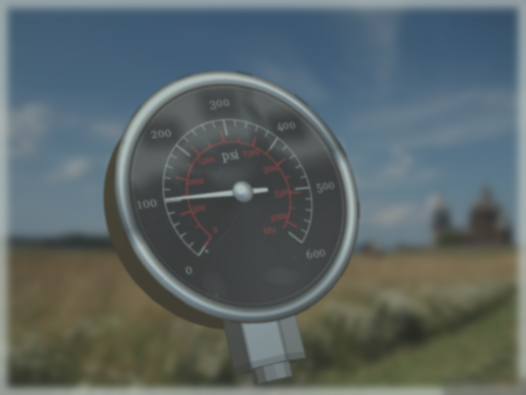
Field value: 100psi
